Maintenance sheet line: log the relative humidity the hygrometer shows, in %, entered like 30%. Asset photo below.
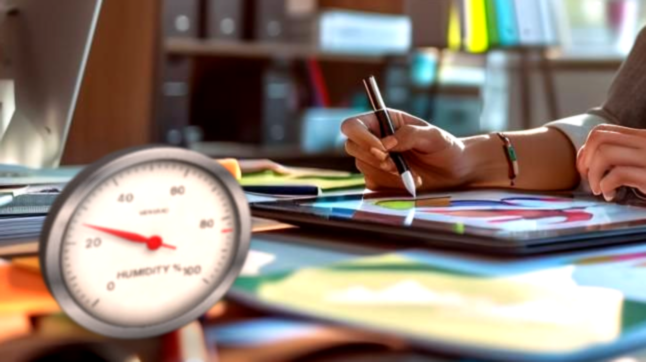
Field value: 26%
